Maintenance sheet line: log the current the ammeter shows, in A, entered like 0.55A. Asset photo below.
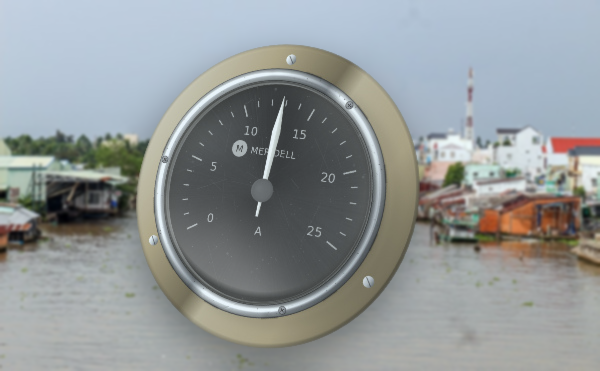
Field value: 13A
